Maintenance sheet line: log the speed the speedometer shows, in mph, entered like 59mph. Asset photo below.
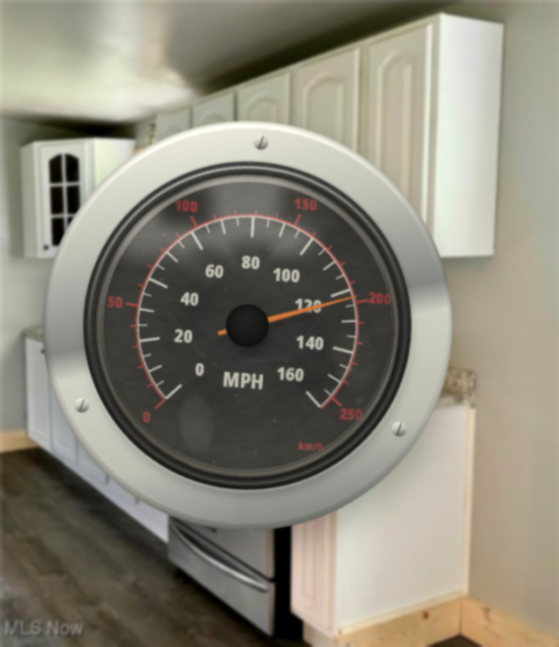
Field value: 122.5mph
